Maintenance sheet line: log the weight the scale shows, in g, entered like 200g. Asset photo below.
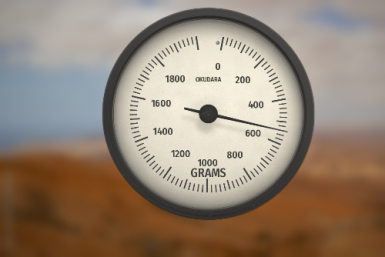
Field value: 540g
